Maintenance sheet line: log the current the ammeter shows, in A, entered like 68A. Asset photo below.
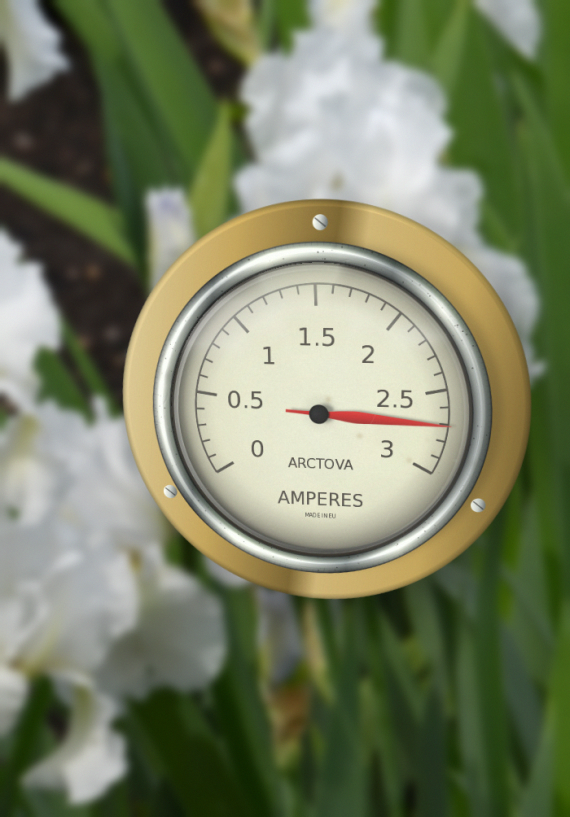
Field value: 2.7A
